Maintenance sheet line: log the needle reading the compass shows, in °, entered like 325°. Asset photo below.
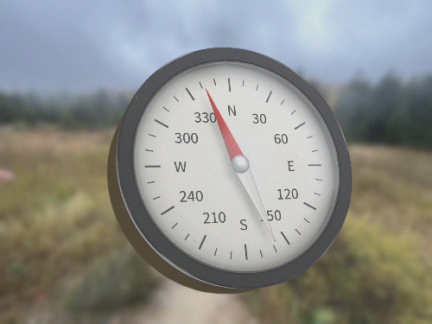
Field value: 340°
